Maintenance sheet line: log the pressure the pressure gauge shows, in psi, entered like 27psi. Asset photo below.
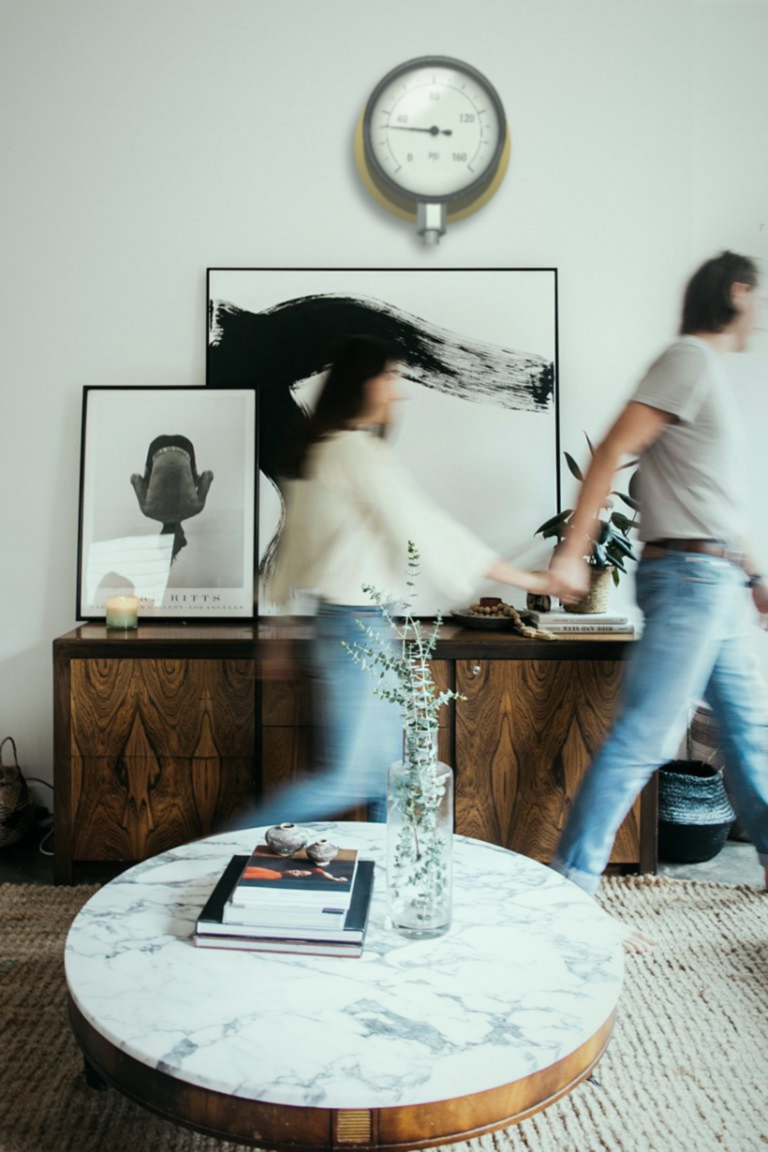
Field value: 30psi
